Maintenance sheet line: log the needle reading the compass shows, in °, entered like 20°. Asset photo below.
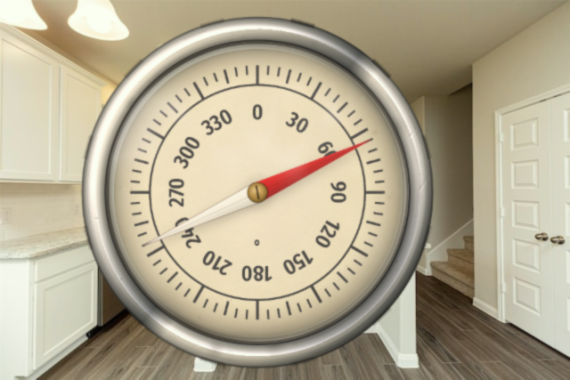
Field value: 65°
